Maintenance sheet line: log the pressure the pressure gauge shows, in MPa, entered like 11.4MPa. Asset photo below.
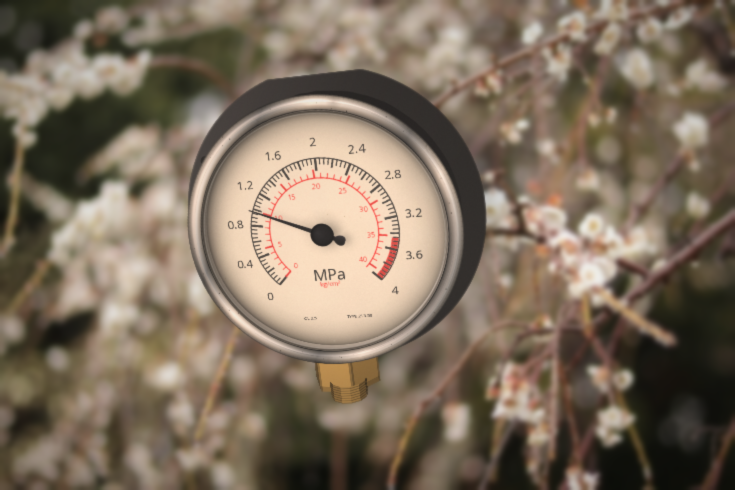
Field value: 1MPa
